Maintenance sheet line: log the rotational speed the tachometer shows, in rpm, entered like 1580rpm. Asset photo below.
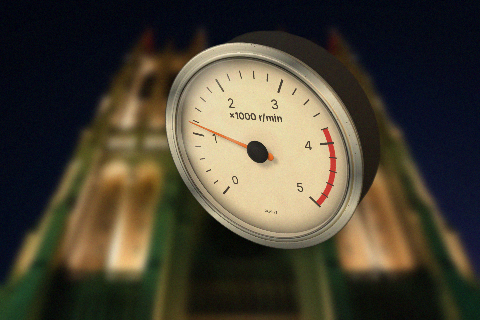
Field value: 1200rpm
